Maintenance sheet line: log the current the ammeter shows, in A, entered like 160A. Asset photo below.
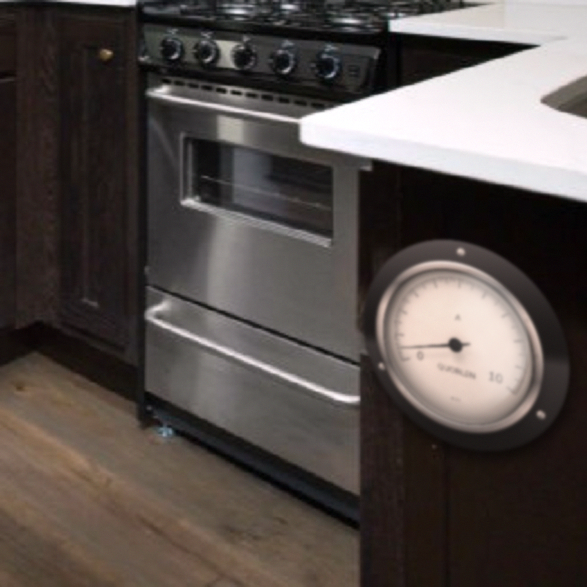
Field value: 0.5A
